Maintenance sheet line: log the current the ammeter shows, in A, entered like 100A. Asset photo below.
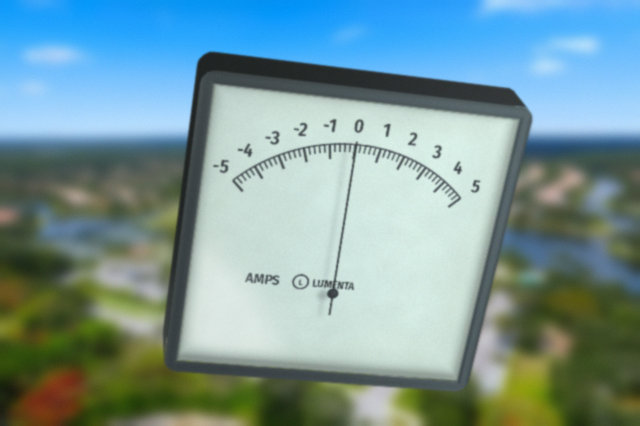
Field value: 0A
